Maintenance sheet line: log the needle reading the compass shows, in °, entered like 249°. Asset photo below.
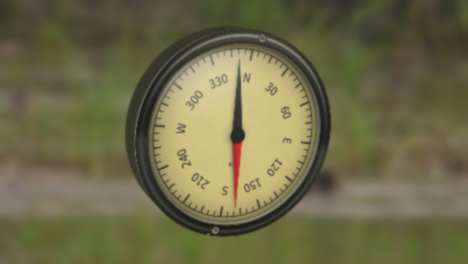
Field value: 170°
